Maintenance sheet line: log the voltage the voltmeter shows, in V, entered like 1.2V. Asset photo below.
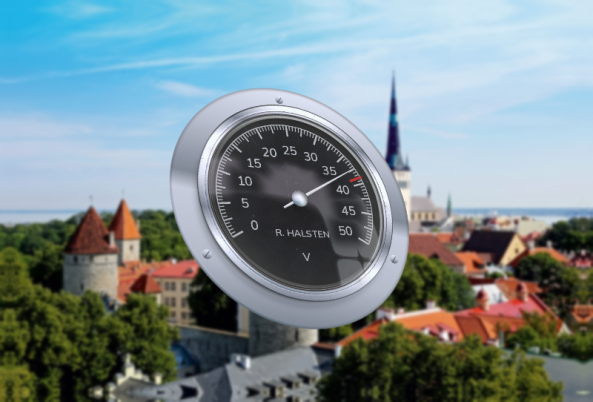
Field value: 37.5V
